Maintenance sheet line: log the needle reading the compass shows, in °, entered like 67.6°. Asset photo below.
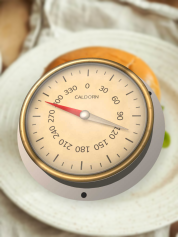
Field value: 290°
